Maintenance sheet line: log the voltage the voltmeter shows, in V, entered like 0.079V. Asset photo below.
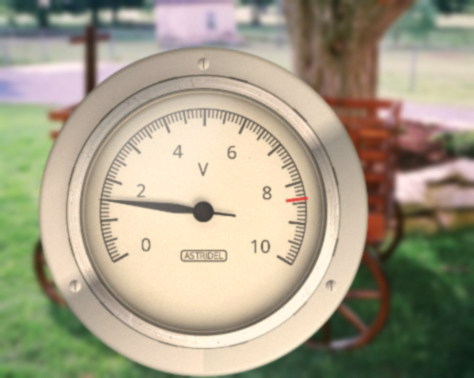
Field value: 1.5V
